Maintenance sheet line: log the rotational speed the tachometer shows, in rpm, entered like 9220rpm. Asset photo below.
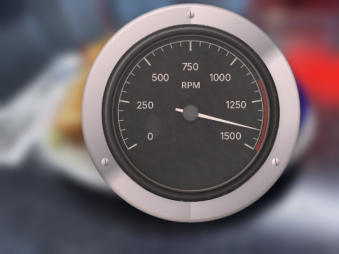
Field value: 1400rpm
